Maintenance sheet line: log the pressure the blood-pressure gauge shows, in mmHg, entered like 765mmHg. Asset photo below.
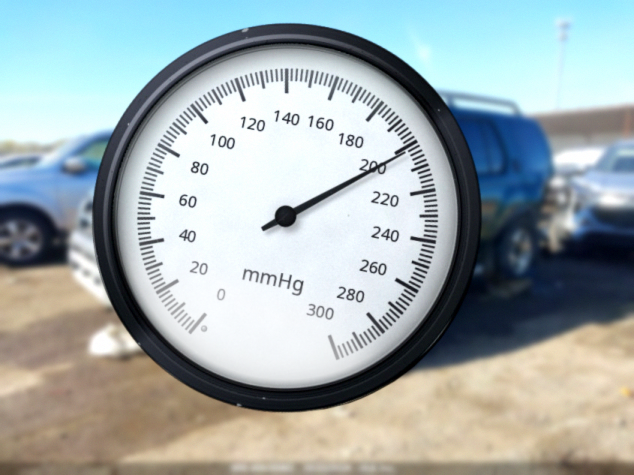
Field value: 202mmHg
